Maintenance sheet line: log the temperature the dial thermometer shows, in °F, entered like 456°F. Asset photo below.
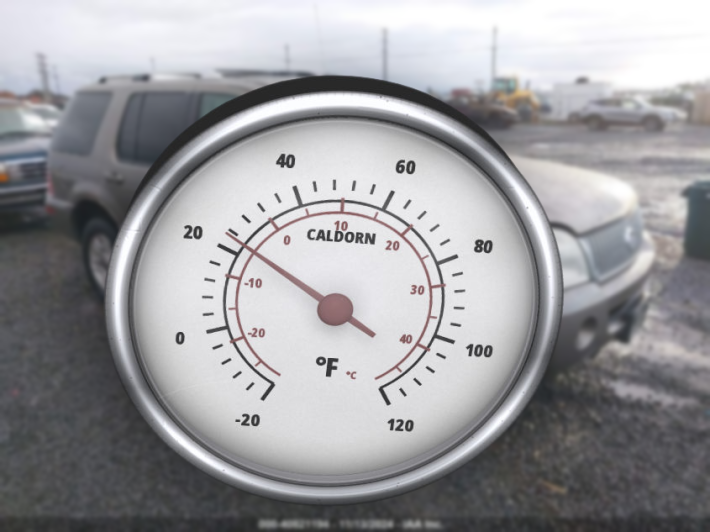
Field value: 24°F
